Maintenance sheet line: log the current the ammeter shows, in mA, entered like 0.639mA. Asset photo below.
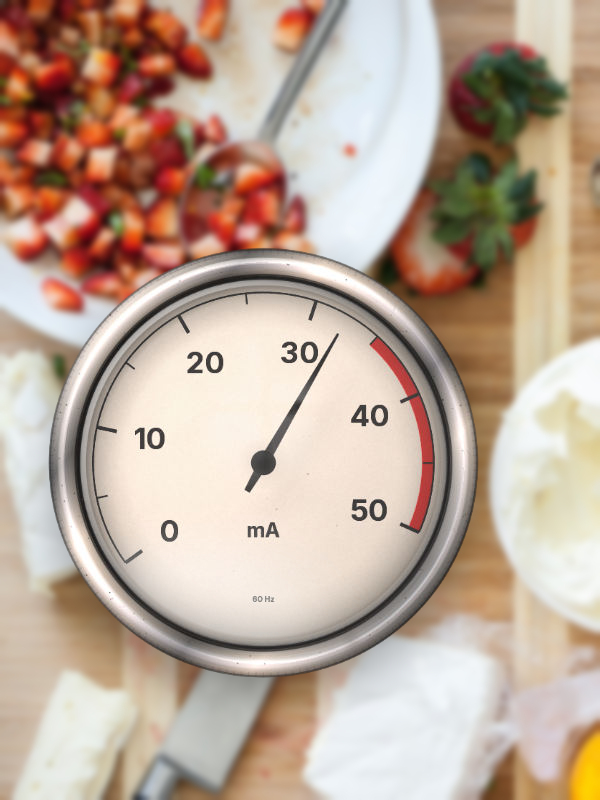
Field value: 32.5mA
